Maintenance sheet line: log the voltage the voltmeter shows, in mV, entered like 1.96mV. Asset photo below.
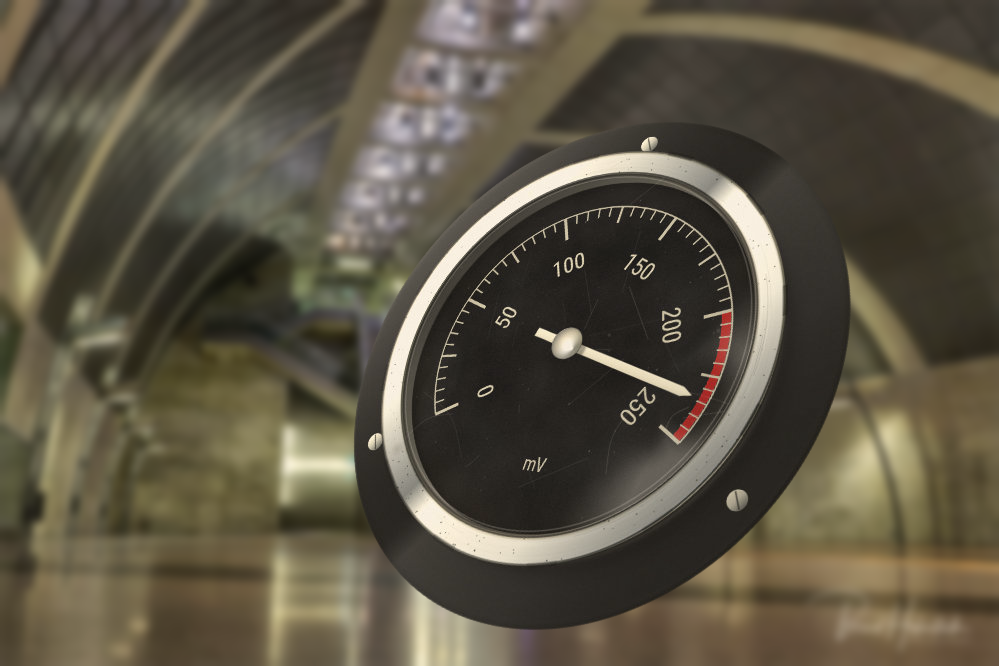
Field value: 235mV
